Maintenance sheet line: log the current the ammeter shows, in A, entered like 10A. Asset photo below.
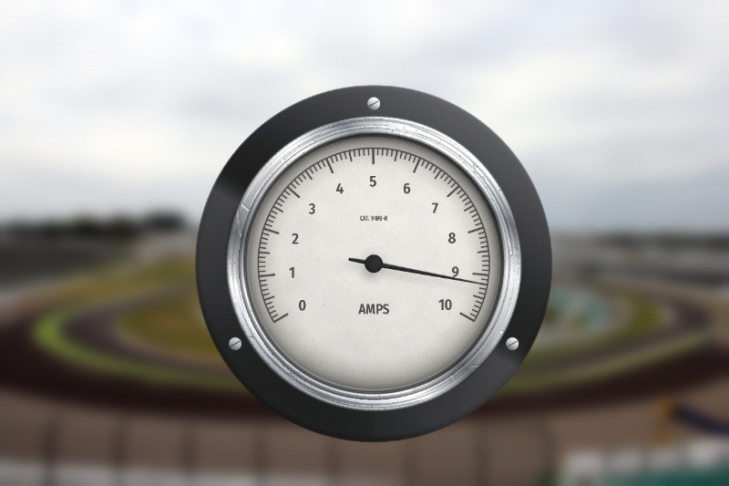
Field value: 9.2A
